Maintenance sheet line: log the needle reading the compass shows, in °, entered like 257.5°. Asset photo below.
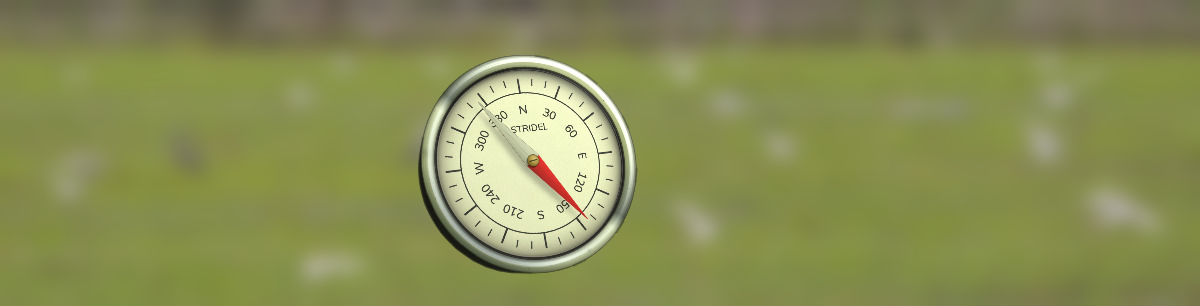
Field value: 145°
